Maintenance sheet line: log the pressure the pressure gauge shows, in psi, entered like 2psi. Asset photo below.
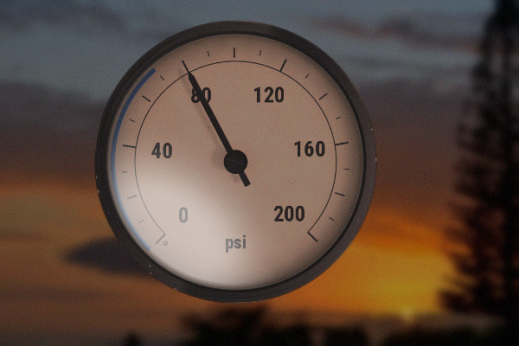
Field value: 80psi
